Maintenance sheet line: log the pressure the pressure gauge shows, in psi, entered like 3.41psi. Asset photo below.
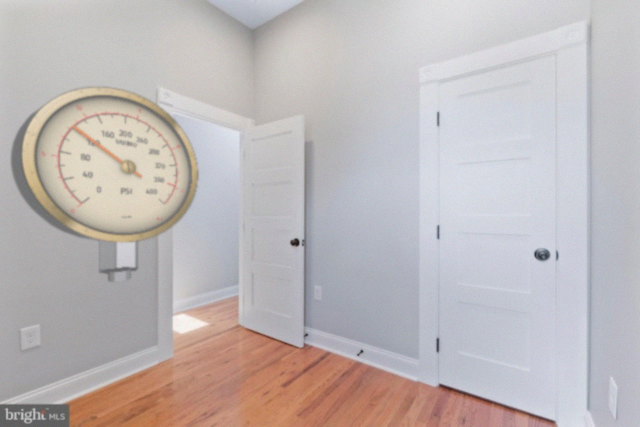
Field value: 120psi
